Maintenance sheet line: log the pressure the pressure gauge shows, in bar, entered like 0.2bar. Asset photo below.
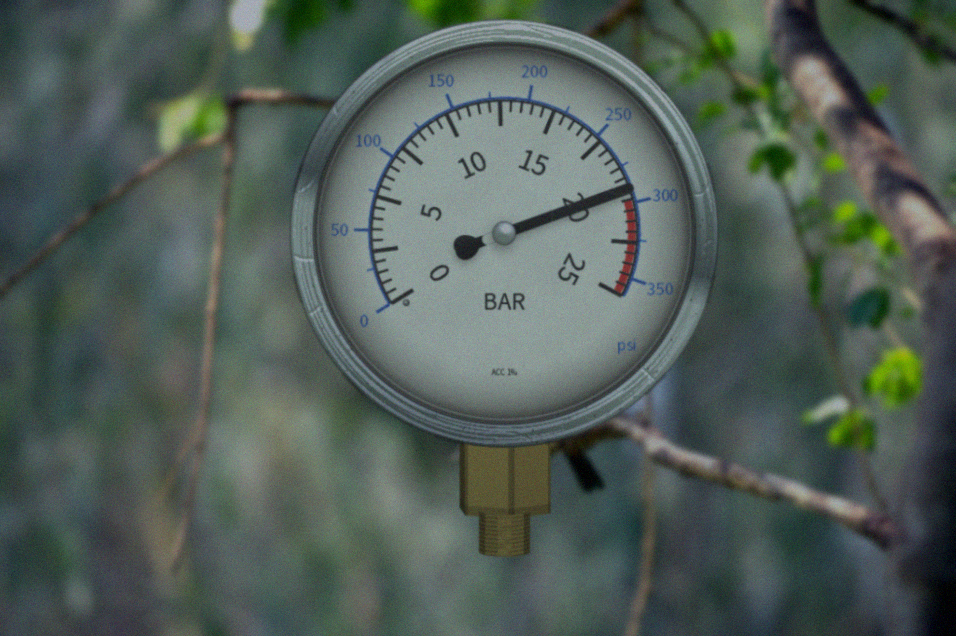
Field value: 20bar
